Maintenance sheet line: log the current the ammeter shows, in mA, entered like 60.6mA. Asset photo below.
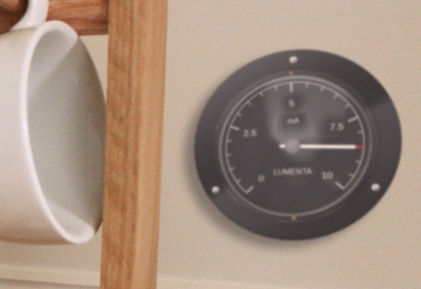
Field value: 8.5mA
